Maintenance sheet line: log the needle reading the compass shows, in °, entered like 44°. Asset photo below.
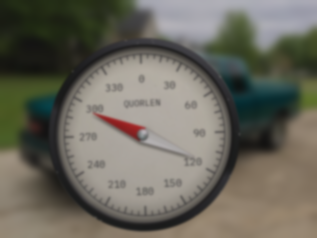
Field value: 295°
